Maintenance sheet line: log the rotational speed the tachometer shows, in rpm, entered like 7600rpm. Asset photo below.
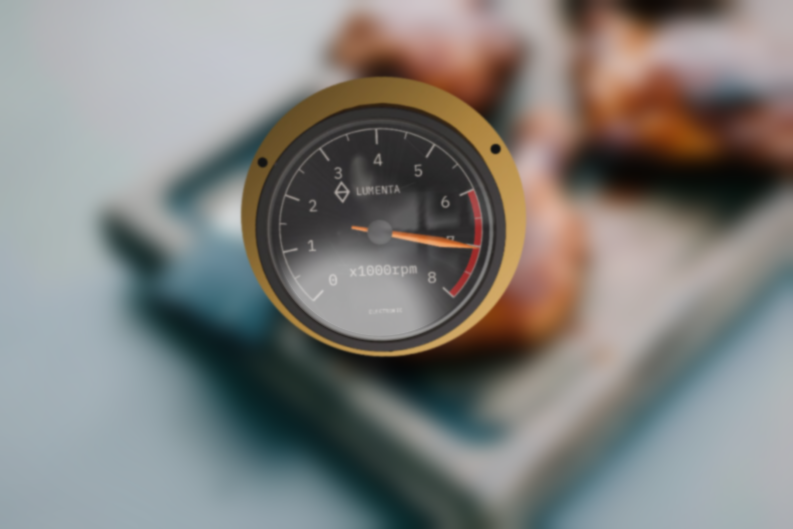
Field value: 7000rpm
